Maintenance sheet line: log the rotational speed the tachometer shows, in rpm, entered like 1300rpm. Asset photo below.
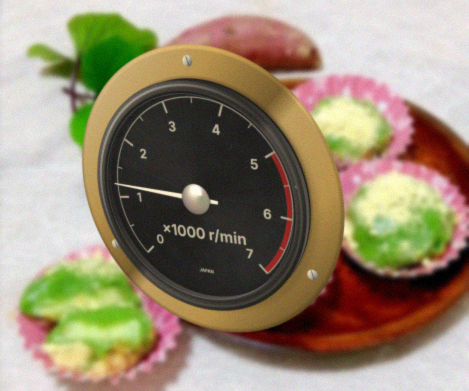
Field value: 1250rpm
